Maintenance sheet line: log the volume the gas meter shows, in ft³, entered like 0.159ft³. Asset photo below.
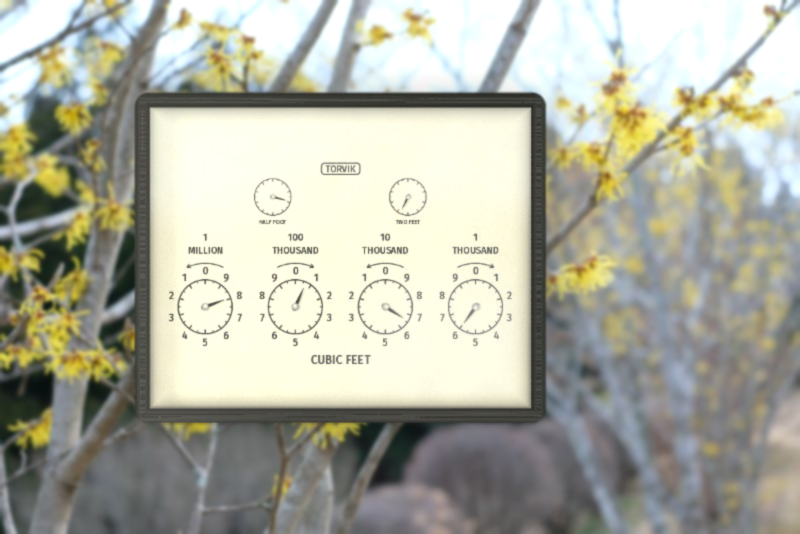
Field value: 806600ft³
